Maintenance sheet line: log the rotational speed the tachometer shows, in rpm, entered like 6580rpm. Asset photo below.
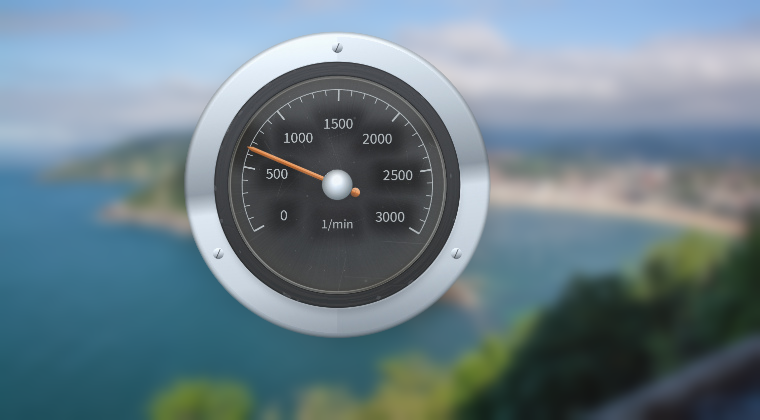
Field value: 650rpm
